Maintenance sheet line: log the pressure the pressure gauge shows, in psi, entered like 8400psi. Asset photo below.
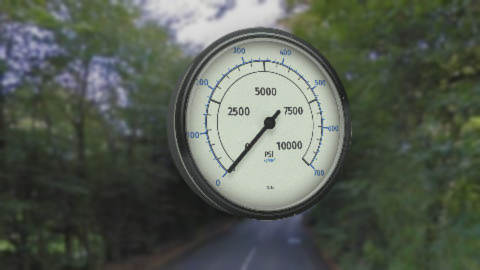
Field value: 0psi
